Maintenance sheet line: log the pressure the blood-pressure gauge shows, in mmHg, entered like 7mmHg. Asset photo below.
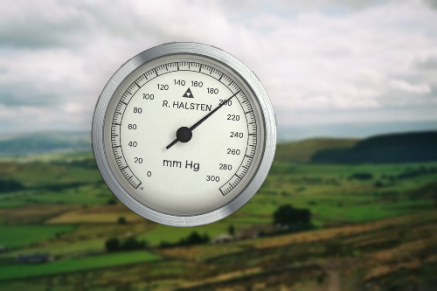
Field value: 200mmHg
